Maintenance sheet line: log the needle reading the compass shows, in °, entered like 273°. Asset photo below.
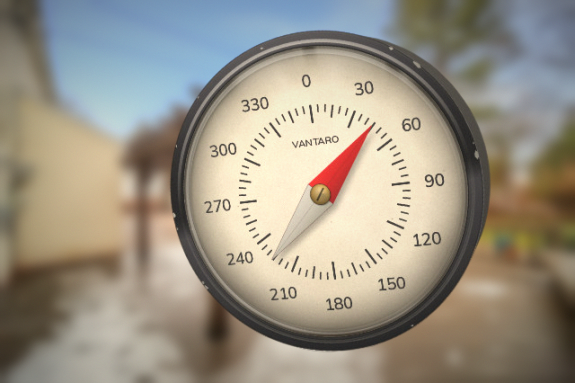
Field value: 45°
